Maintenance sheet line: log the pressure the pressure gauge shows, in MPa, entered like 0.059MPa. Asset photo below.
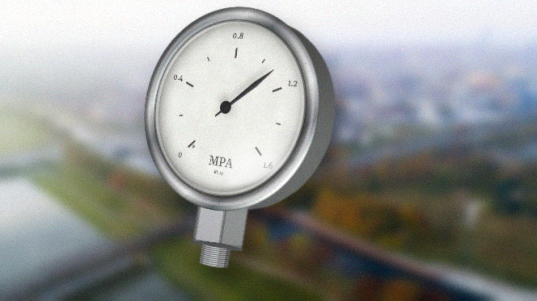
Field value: 1.1MPa
